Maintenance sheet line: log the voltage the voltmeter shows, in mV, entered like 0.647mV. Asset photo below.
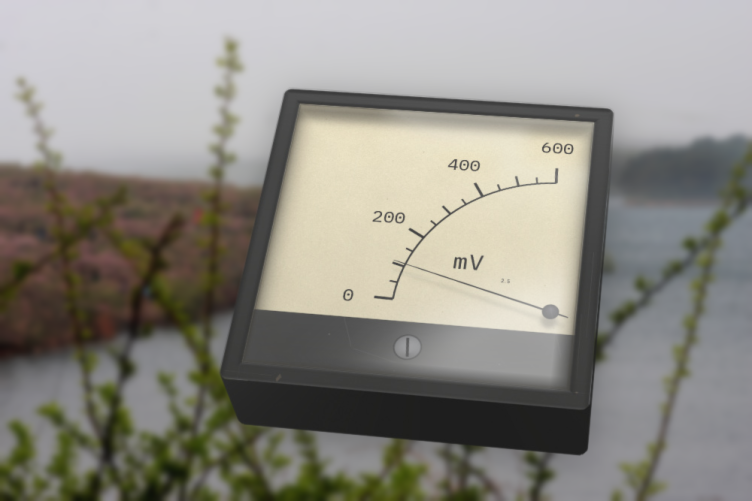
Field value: 100mV
